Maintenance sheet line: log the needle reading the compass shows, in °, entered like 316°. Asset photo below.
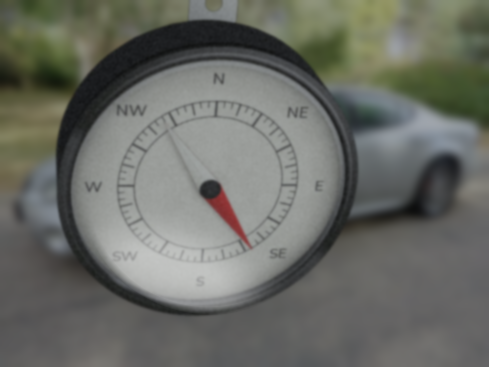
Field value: 145°
